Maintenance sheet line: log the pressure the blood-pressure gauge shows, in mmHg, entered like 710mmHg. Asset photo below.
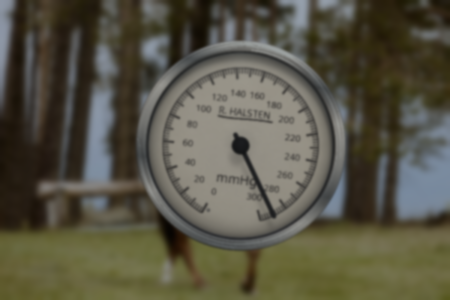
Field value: 290mmHg
